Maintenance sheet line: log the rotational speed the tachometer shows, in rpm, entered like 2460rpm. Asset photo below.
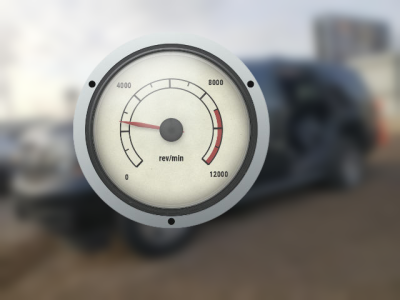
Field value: 2500rpm
